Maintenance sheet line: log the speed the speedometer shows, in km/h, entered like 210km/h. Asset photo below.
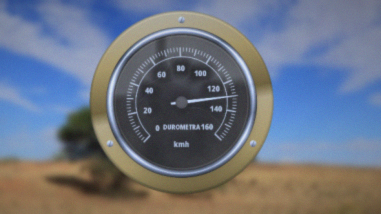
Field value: 130km/h
